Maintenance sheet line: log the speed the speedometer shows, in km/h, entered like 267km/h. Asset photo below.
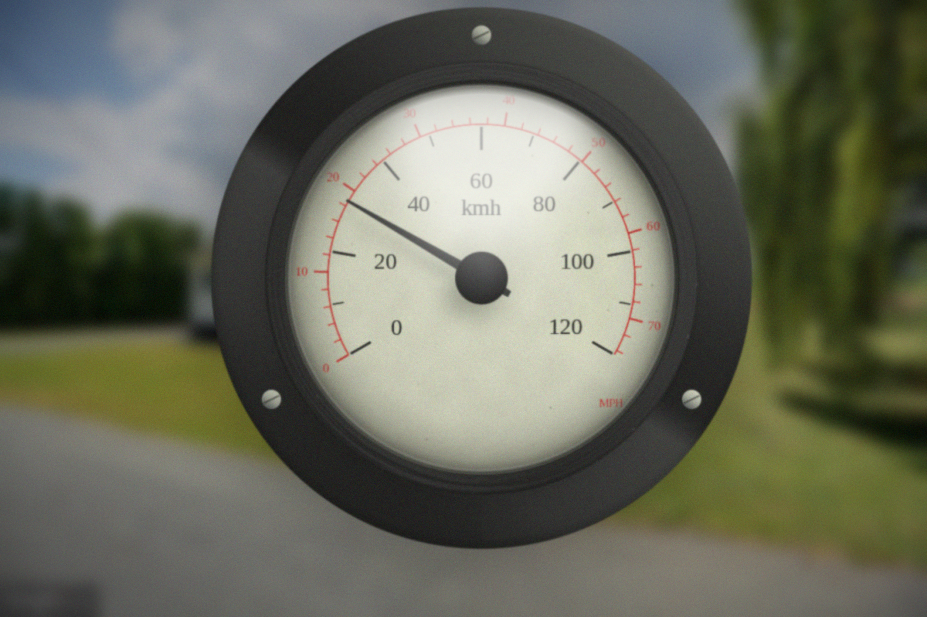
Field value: 30km/h
